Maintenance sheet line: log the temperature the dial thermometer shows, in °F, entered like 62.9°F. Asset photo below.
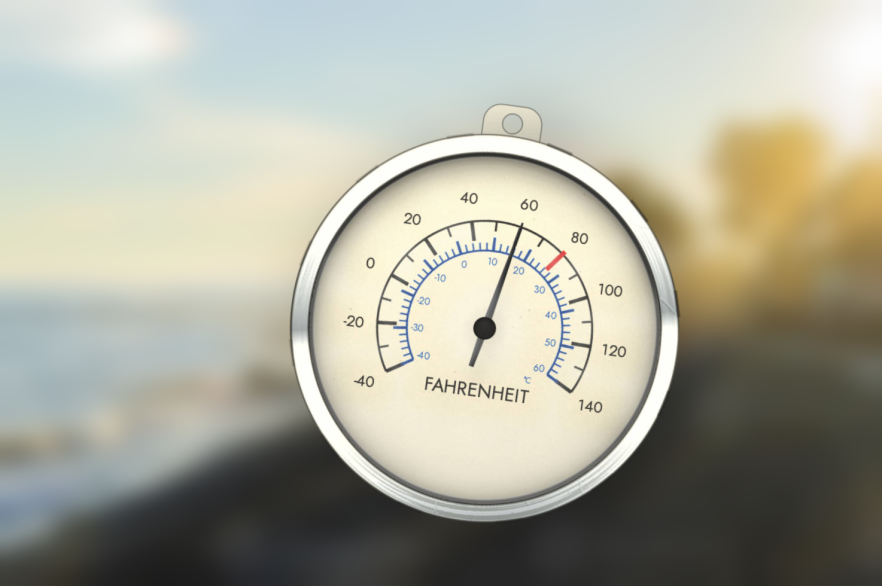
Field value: 60°F
